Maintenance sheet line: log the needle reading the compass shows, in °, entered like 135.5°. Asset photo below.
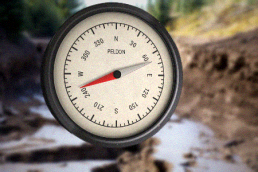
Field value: 250°
